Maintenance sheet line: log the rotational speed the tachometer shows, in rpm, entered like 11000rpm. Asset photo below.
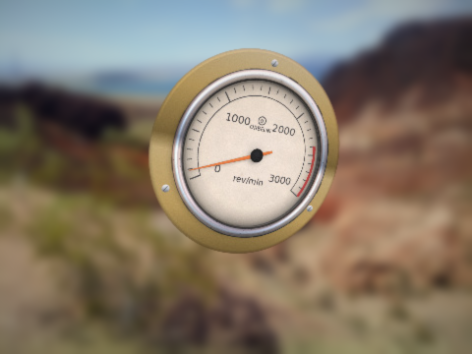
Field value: 100rpm
